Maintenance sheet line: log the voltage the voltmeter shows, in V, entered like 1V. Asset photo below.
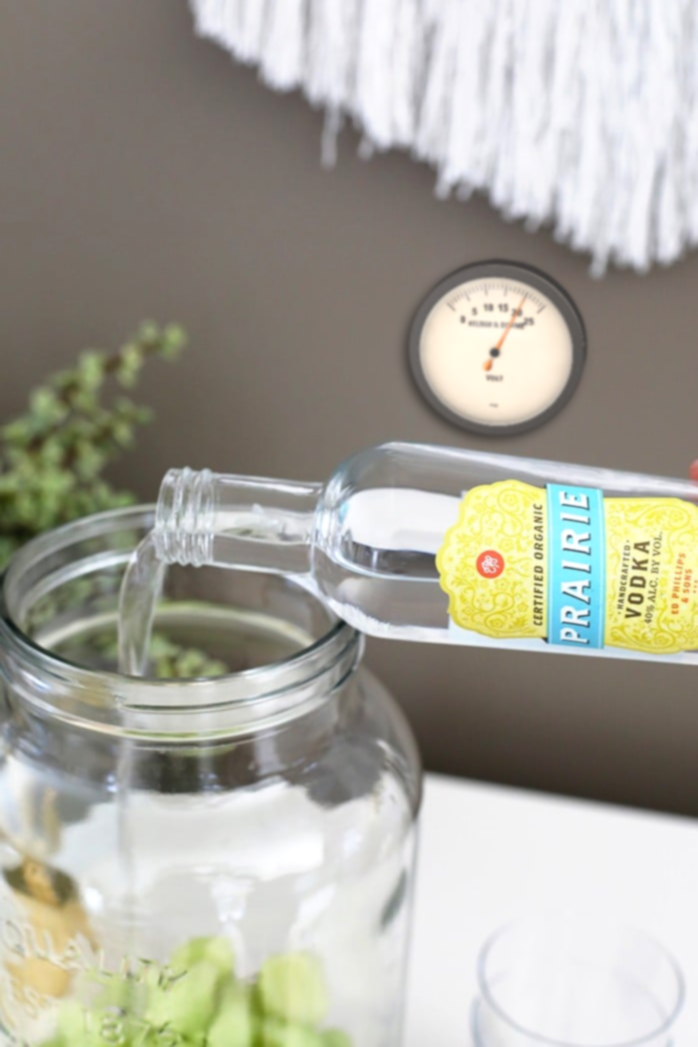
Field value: 20V
